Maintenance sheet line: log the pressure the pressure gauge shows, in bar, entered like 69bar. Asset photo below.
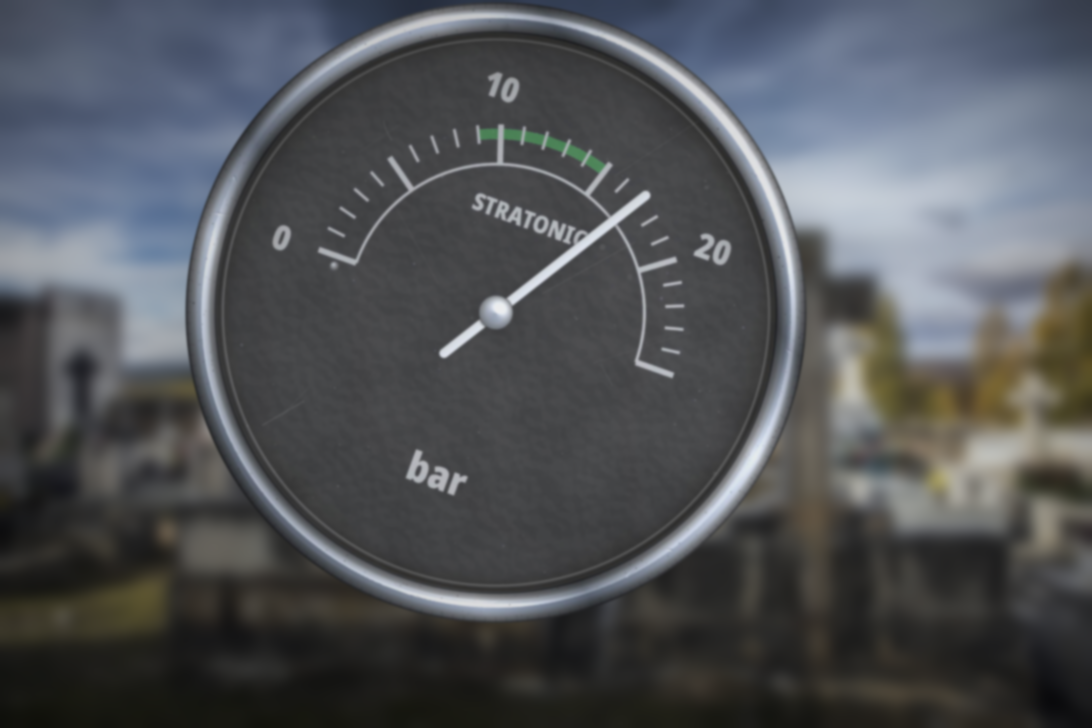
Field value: 17bar
